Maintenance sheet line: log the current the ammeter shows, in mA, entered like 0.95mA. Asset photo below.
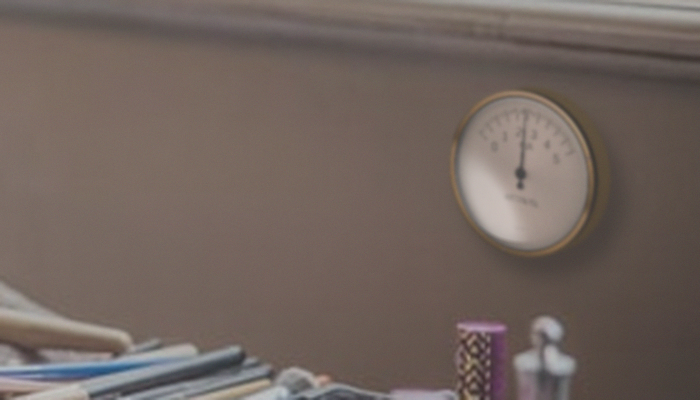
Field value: 2.5mA
